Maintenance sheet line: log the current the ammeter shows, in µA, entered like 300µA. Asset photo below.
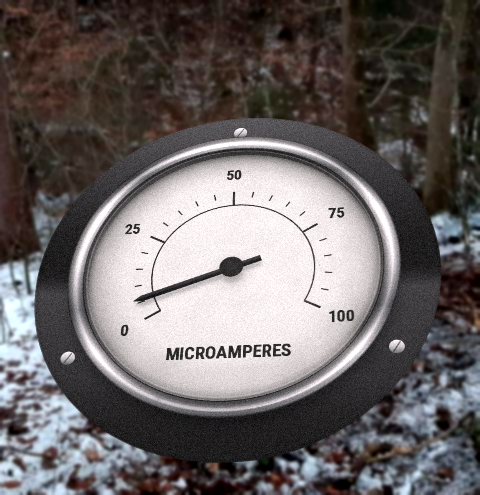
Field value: 5µA
